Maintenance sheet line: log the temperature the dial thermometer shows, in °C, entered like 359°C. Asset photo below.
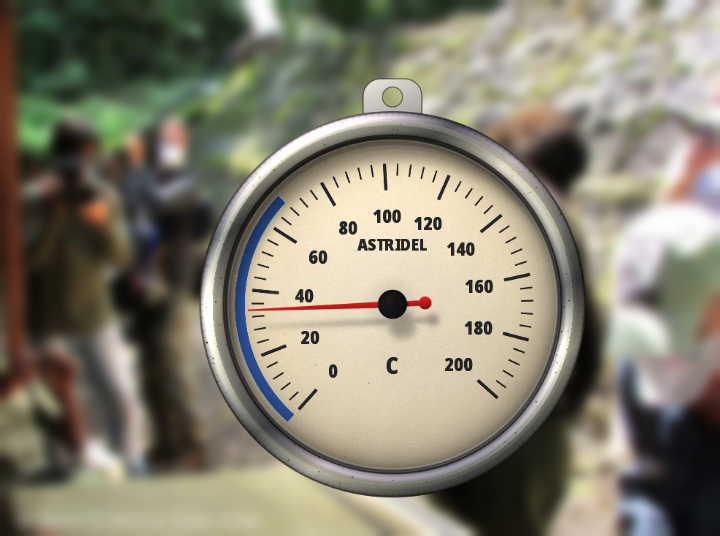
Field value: 34°C
